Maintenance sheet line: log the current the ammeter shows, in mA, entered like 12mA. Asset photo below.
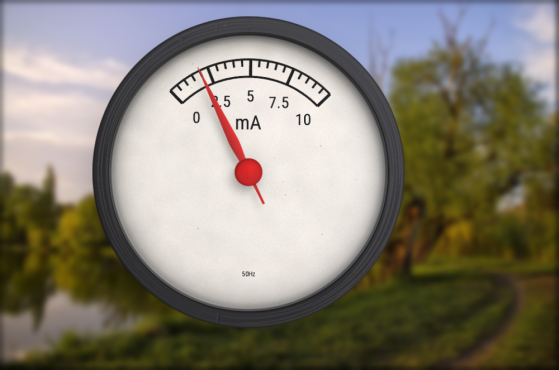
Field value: 2mA
